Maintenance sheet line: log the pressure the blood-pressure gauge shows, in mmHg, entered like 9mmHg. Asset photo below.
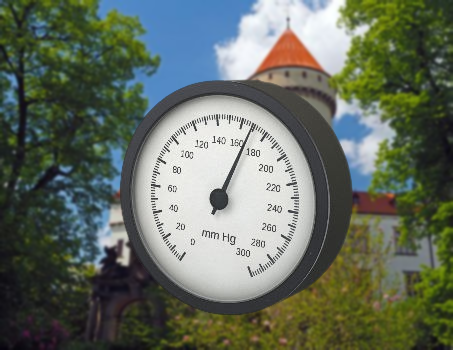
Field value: 170mmHg
